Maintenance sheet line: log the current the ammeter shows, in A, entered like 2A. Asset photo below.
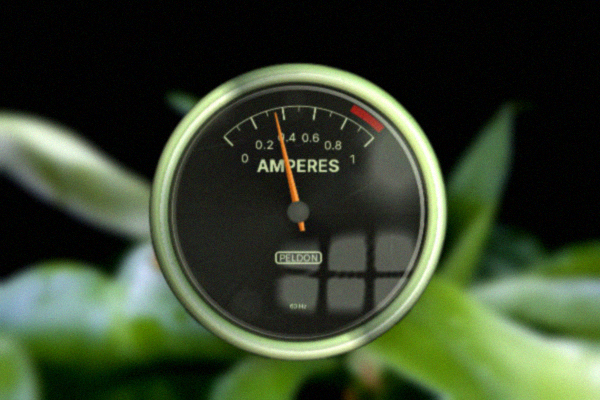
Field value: 0.35A
